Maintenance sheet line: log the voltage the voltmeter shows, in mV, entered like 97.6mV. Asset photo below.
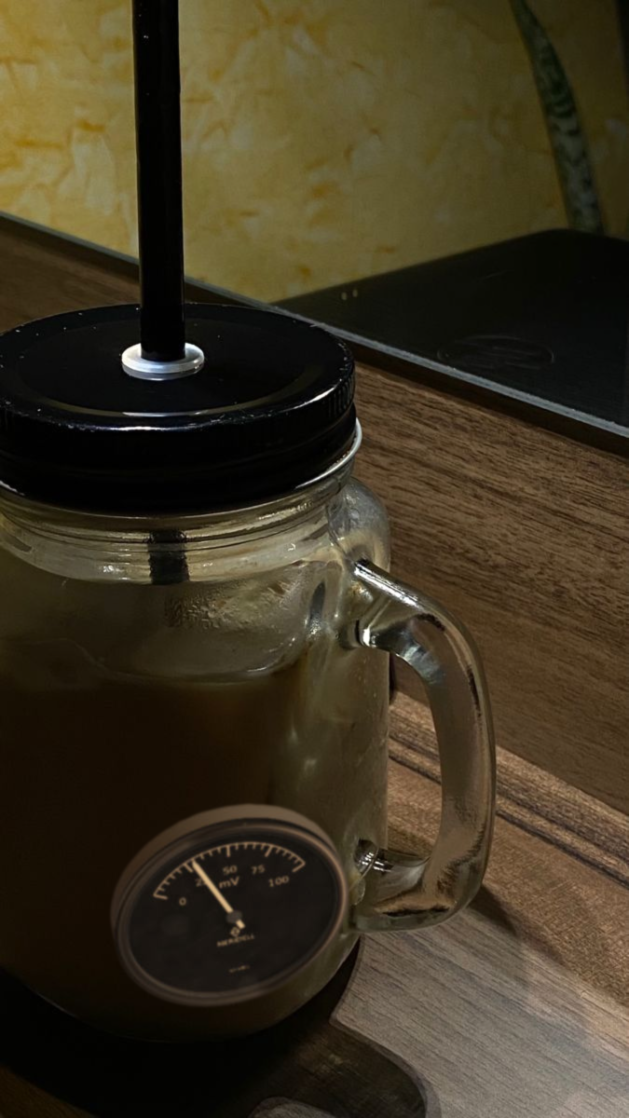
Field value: 30mV
